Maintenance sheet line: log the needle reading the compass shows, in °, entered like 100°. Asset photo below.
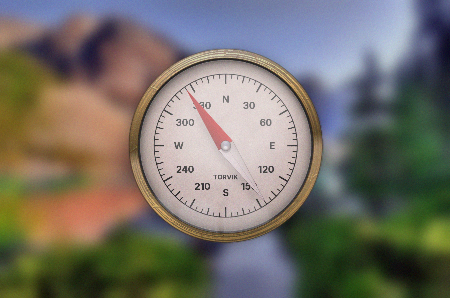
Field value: 325°
